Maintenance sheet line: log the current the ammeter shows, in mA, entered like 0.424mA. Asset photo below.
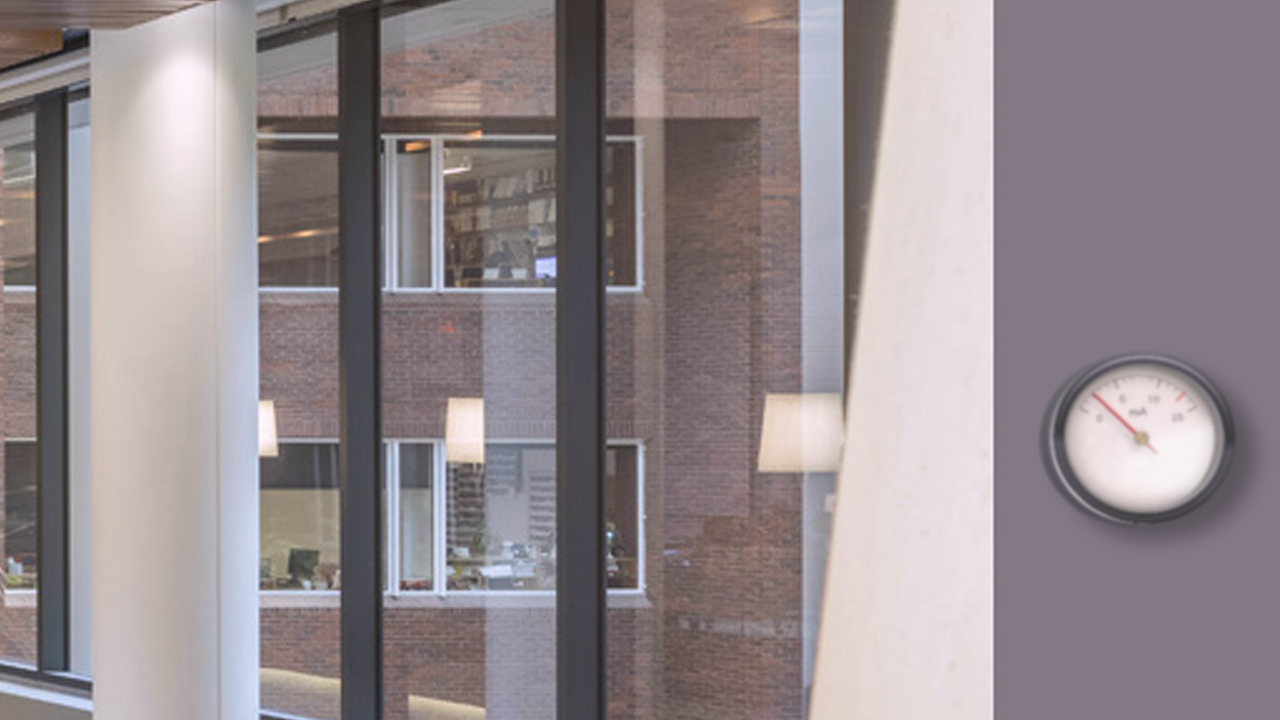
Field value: 2mA
